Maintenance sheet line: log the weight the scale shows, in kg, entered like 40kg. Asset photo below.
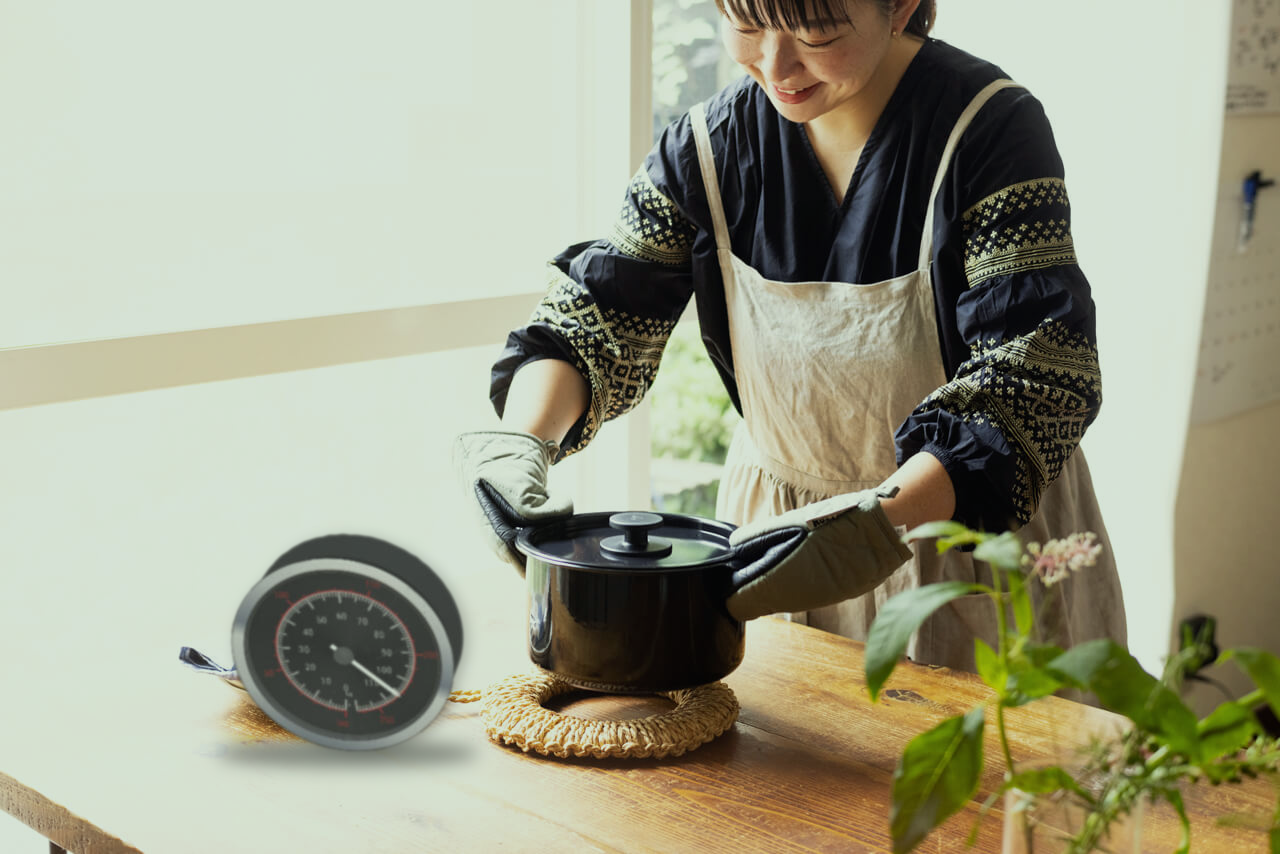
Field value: 105kg
